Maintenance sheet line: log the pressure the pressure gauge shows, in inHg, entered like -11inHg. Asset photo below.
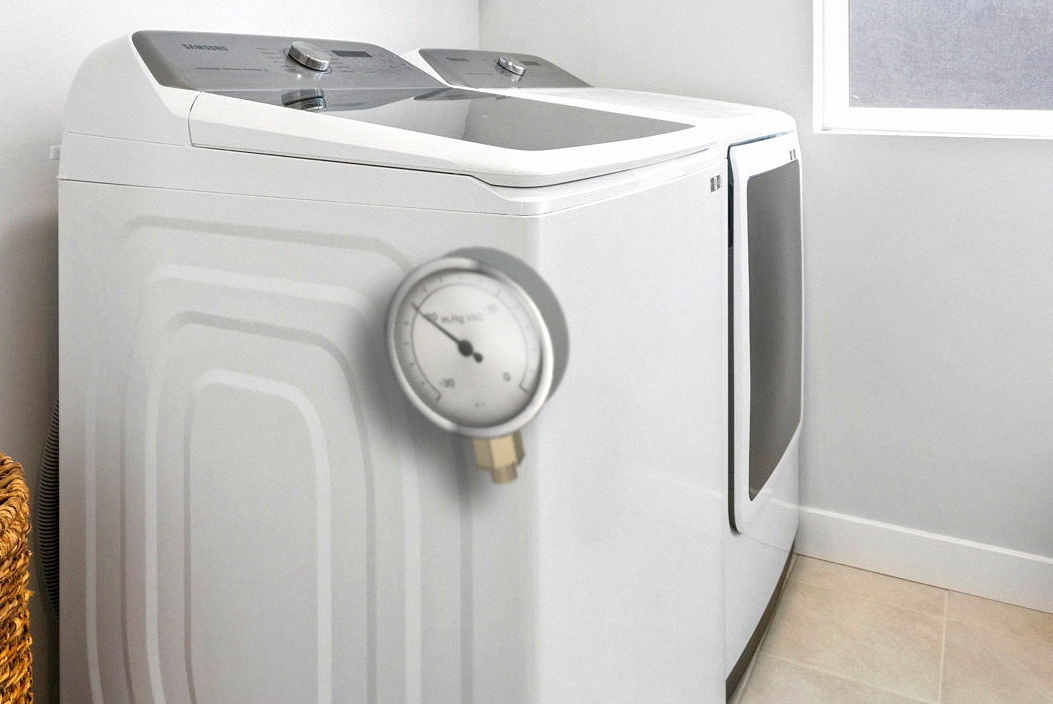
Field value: -20inHg
